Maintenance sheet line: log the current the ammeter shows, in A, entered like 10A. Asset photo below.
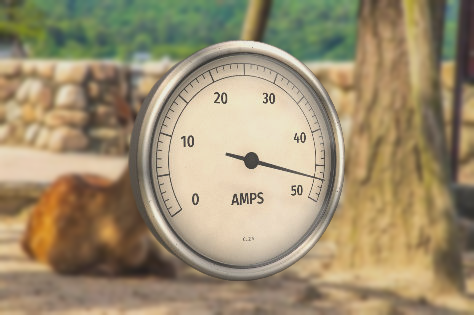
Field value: 47A
